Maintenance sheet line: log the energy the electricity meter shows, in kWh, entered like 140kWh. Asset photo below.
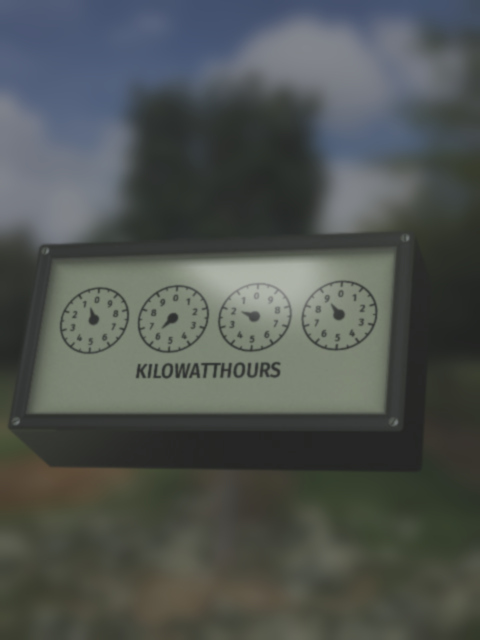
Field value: 619kWh
